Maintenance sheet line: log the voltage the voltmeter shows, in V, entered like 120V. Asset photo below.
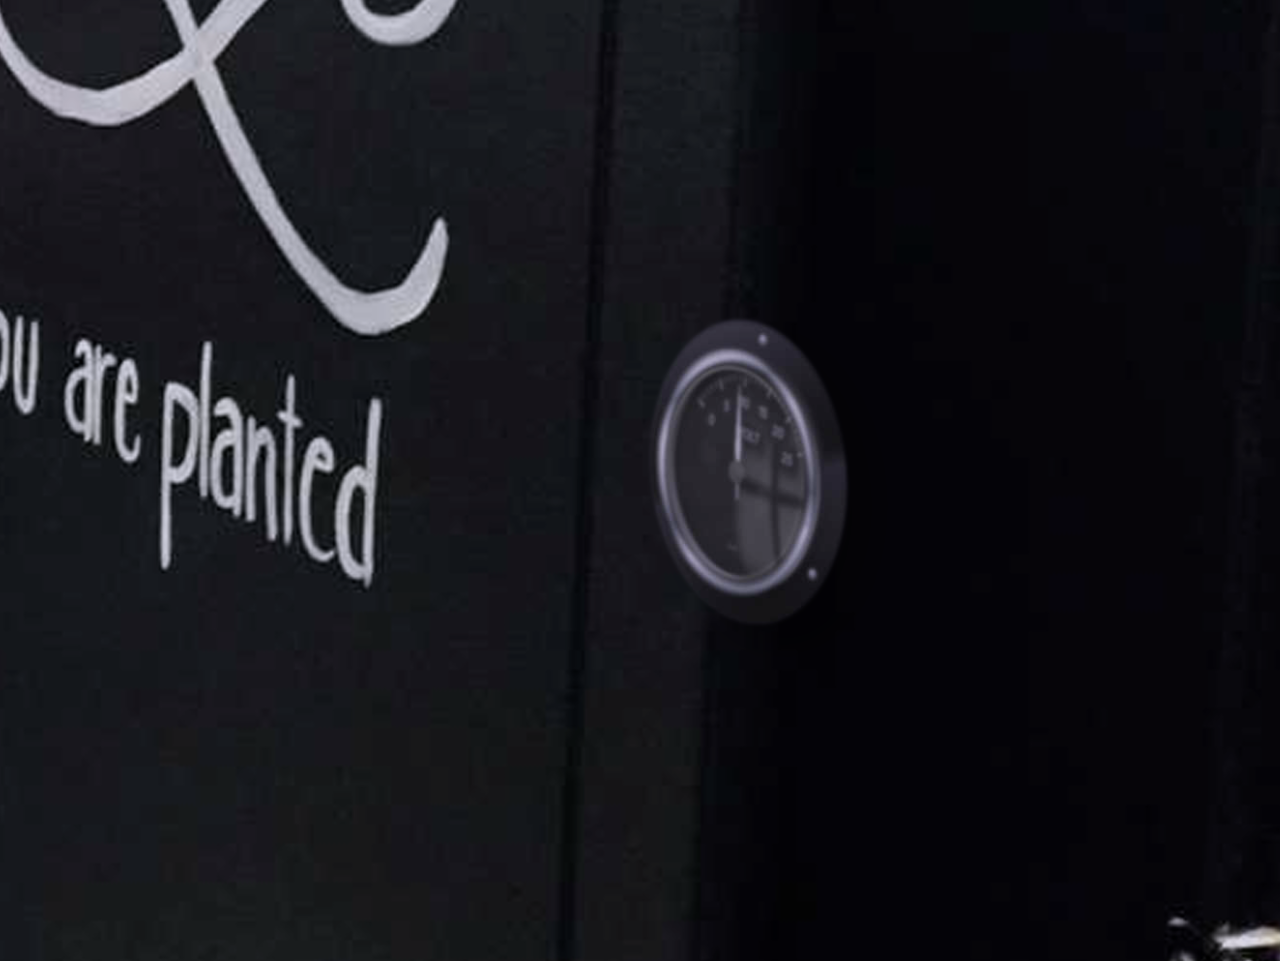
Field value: 10V
